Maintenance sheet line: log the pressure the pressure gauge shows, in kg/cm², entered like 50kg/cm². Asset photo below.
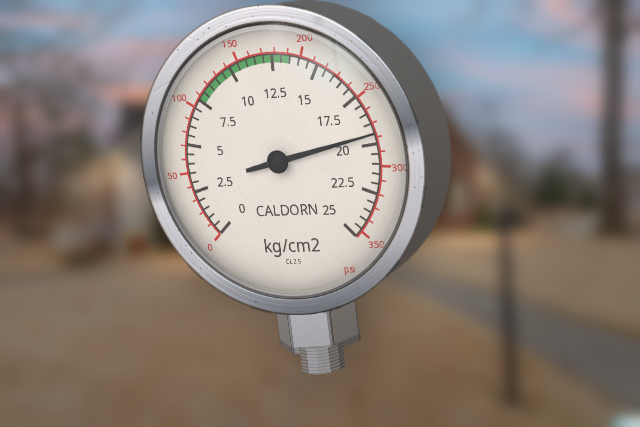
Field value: 19.5kg/cm²
